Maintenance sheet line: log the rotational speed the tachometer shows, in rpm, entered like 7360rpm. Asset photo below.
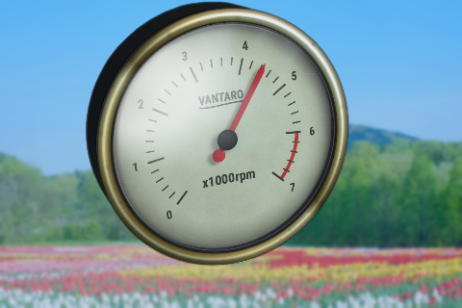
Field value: 4400rpm
